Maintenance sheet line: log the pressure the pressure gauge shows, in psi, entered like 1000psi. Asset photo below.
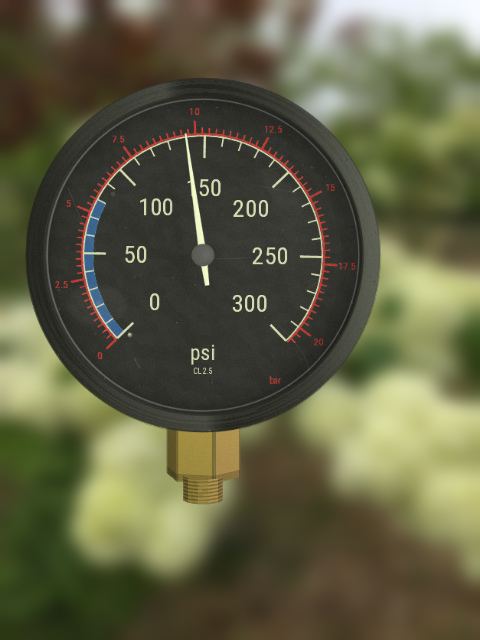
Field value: 140psi
